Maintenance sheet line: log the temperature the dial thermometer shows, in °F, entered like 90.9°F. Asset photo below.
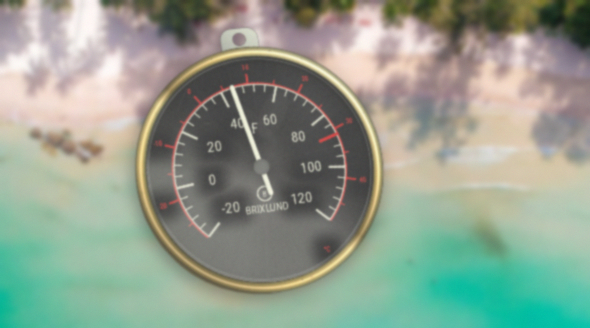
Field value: 44°F
